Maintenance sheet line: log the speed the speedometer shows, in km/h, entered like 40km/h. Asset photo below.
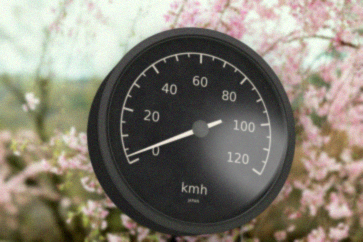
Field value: 2.5km/h
